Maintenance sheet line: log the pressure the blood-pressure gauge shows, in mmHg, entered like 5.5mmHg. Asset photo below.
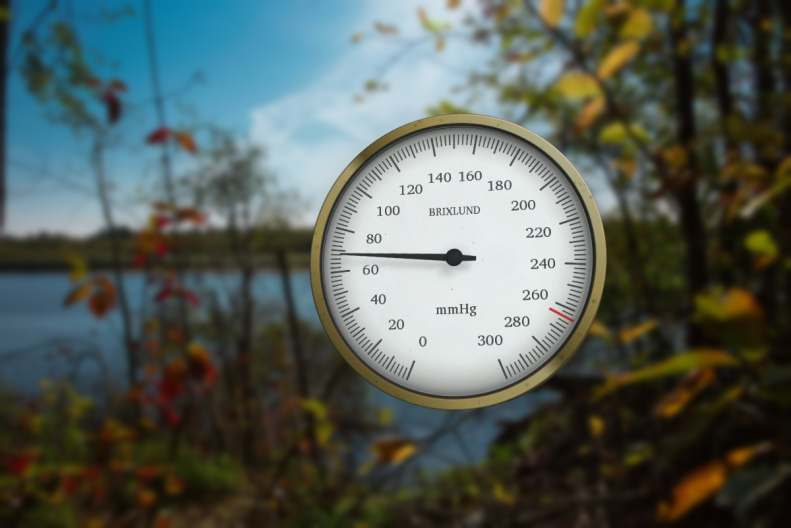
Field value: 68mmHg
